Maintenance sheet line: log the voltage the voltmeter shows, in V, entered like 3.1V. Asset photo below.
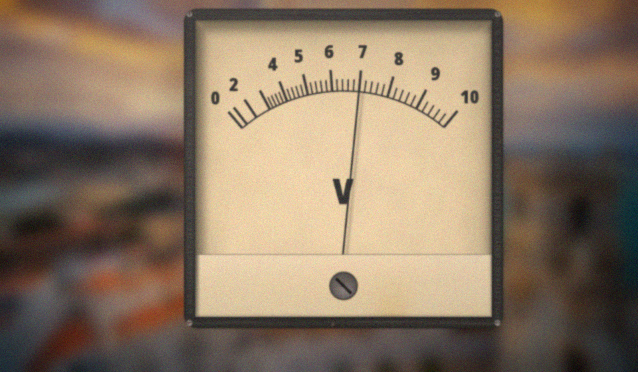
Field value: 7V
